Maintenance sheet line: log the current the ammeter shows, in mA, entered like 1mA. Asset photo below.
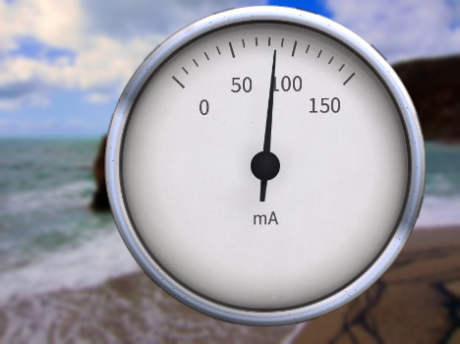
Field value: 85mA
